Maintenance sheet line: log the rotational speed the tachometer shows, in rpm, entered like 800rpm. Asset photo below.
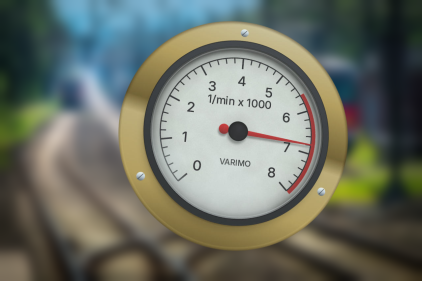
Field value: 6800rpm
